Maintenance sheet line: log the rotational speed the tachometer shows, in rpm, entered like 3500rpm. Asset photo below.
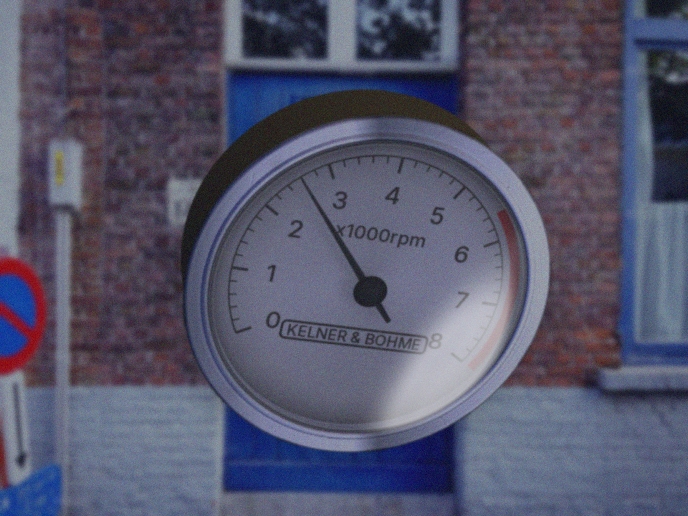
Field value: 2600rpm
